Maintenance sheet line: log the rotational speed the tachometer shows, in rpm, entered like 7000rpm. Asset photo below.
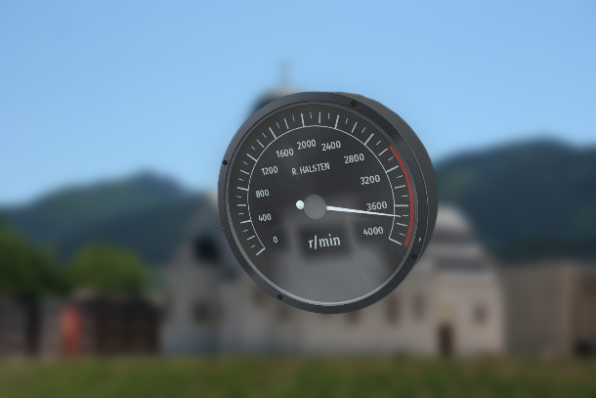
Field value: 3700rpm
